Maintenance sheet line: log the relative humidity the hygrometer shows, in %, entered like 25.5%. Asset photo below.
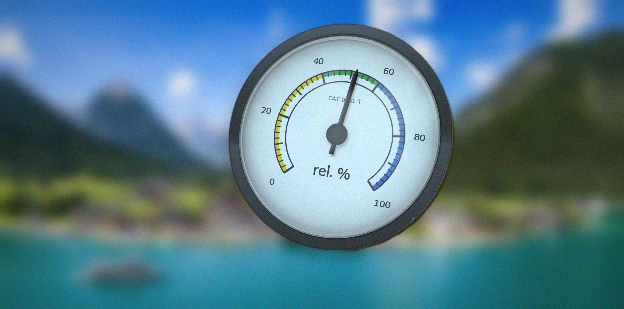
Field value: 52%
